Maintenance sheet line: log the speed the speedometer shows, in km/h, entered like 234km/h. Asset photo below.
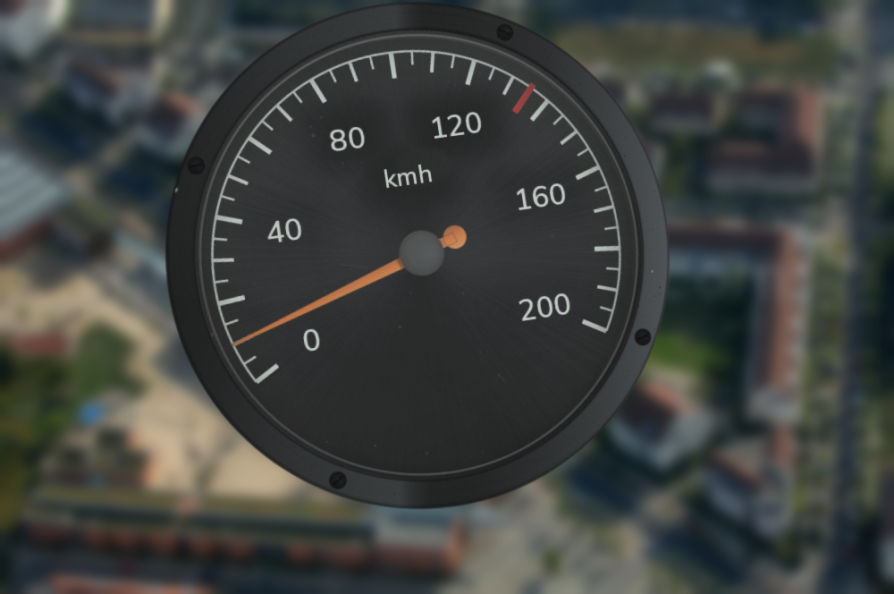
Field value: 10km/h
